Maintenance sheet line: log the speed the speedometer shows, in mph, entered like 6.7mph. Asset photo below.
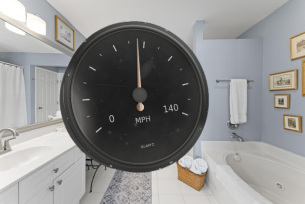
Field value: 75mph
